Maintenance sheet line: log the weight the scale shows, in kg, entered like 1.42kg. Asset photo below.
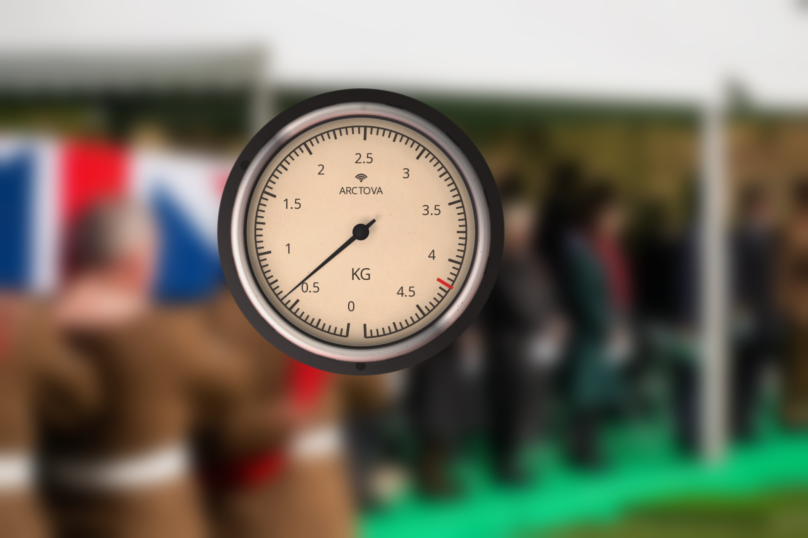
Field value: 0.6kg
